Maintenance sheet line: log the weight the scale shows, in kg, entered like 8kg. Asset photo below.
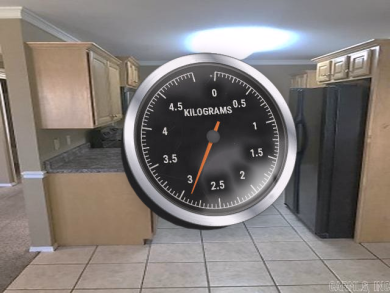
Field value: 2.9kg
